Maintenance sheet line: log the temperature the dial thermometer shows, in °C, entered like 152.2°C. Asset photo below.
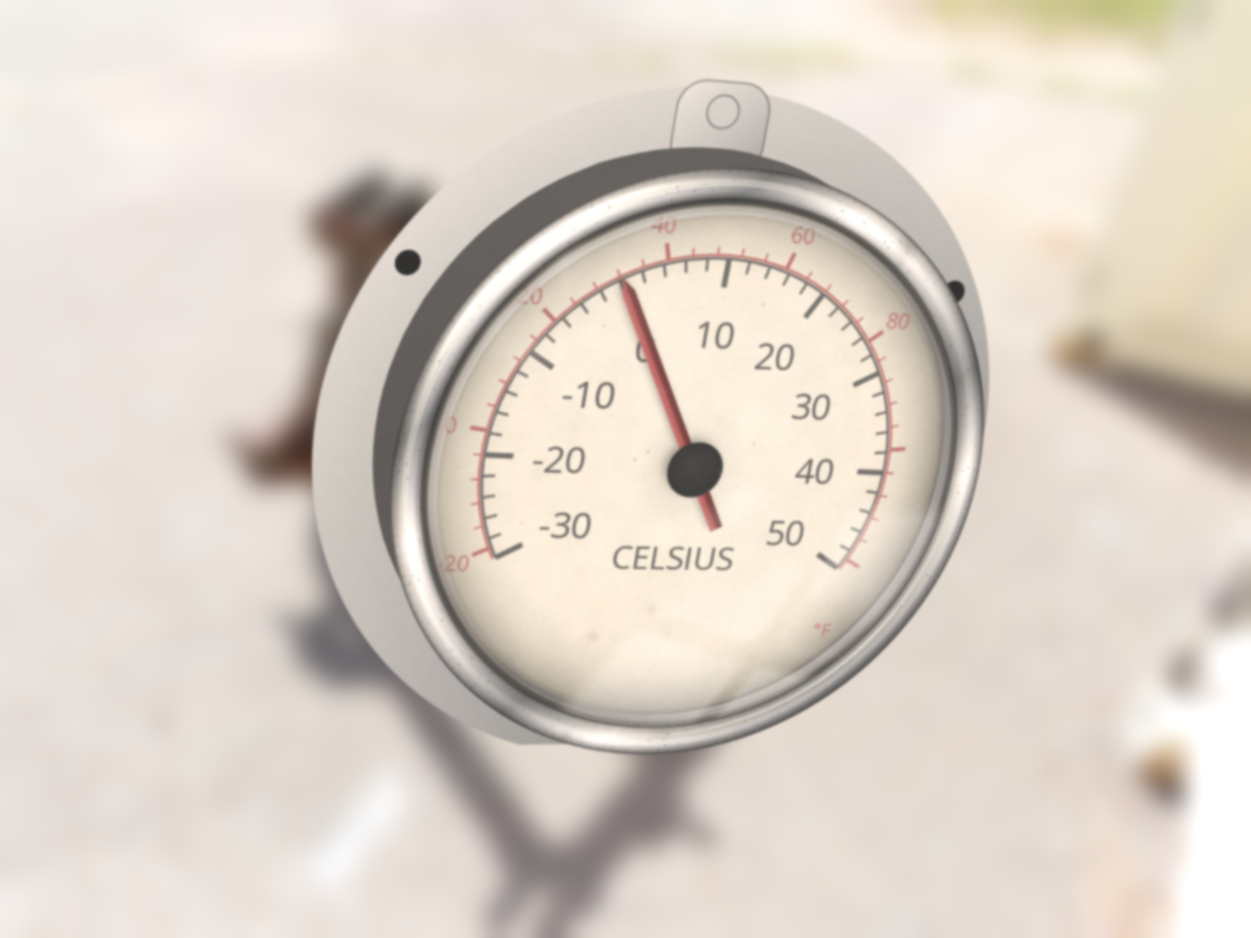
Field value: 0°C
